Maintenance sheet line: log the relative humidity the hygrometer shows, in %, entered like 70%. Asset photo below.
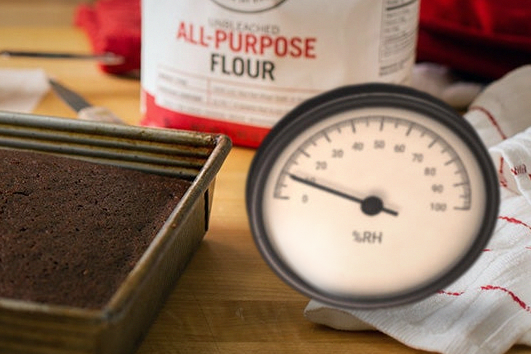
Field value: 10%
